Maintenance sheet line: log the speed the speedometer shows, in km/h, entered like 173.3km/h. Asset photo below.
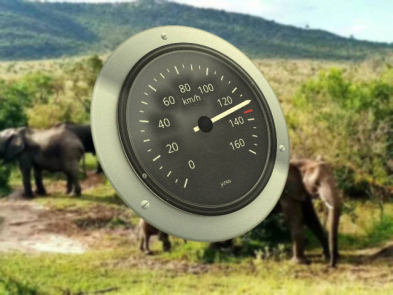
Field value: 130km/h
